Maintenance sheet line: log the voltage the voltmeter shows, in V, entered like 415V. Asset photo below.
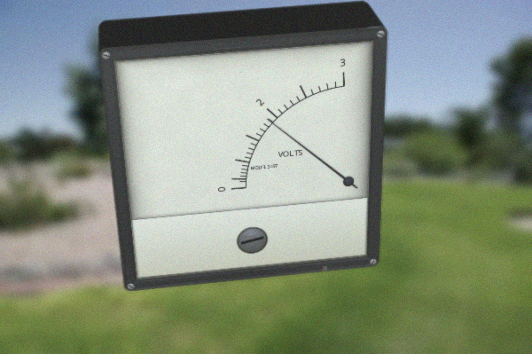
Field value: 1.9V
